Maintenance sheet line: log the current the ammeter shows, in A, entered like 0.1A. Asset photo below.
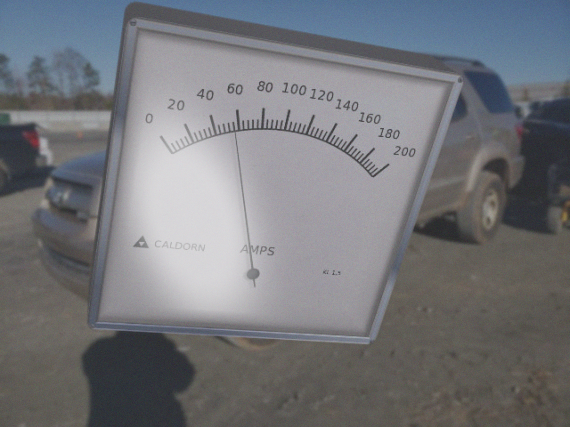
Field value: 56A
